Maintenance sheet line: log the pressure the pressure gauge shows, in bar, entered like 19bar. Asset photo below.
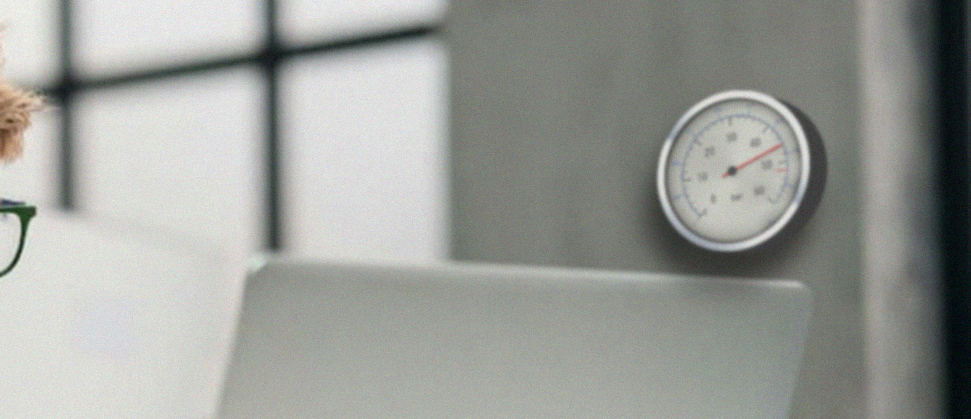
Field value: 46bar
